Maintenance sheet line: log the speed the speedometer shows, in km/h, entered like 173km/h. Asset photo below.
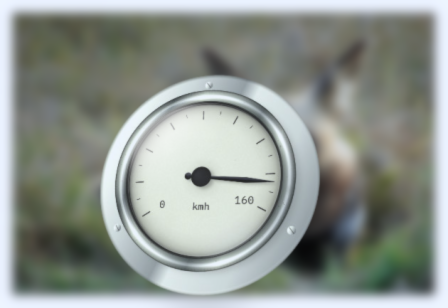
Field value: 145km/h
